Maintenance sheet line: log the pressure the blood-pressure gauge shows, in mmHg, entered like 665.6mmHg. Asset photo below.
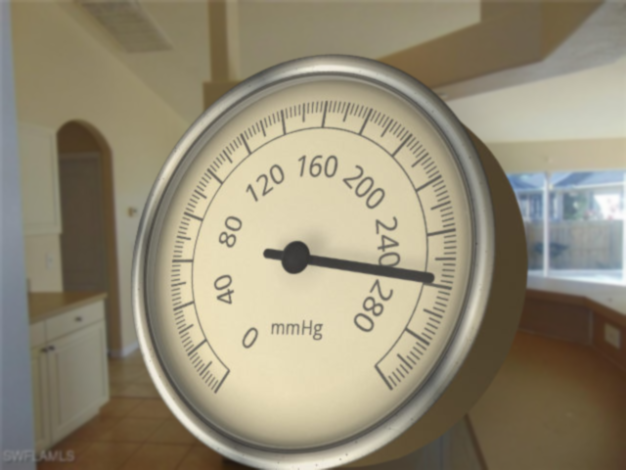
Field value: 258mmHg
